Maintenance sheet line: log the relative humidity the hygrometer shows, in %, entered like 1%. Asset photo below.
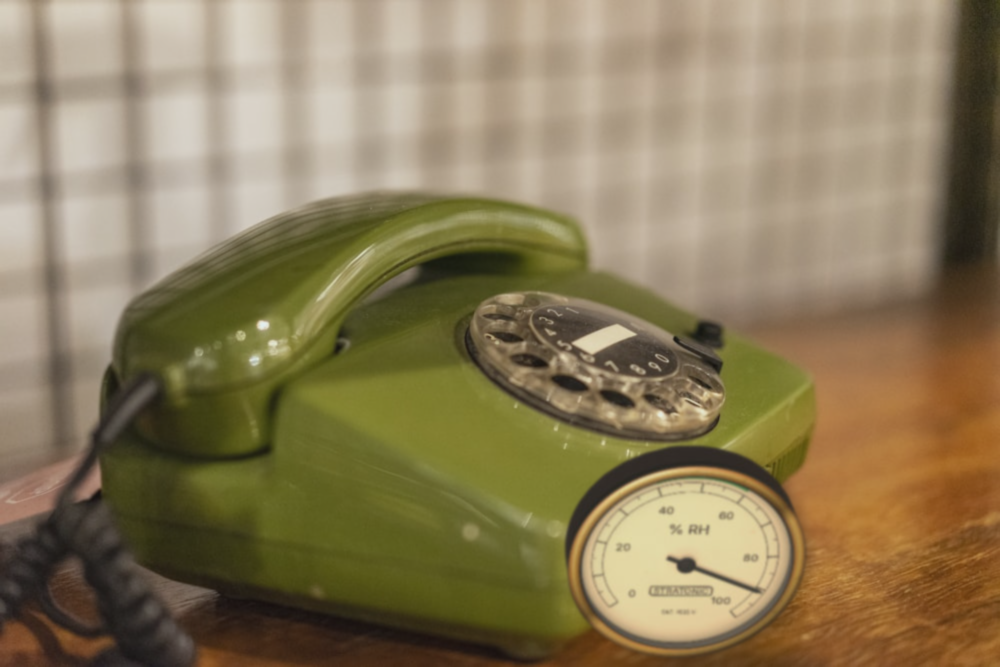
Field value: 90%
